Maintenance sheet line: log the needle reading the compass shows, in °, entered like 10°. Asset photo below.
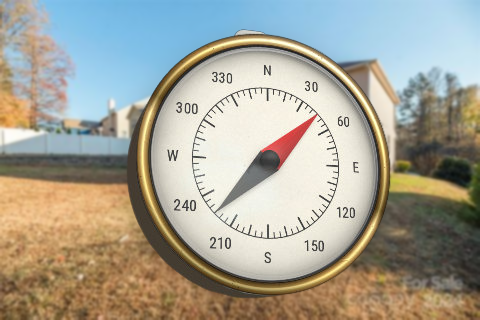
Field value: 45°
